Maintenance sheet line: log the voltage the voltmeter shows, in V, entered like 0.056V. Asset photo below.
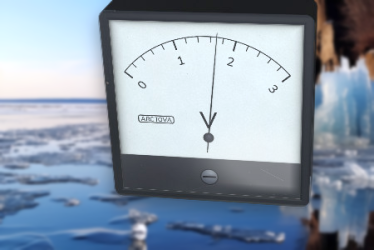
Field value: 1.7V
